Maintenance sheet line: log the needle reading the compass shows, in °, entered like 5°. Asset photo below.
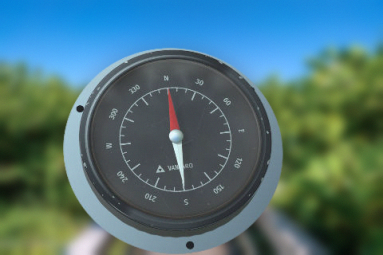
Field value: 0°
